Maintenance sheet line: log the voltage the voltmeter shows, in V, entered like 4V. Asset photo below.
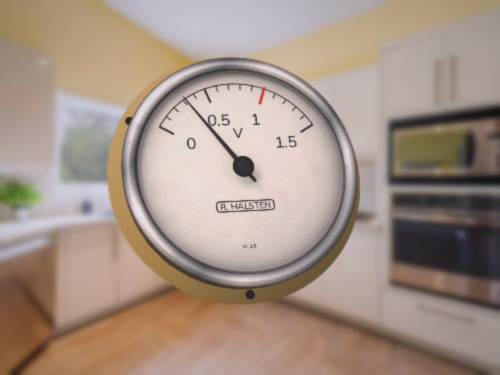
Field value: 0.3V
